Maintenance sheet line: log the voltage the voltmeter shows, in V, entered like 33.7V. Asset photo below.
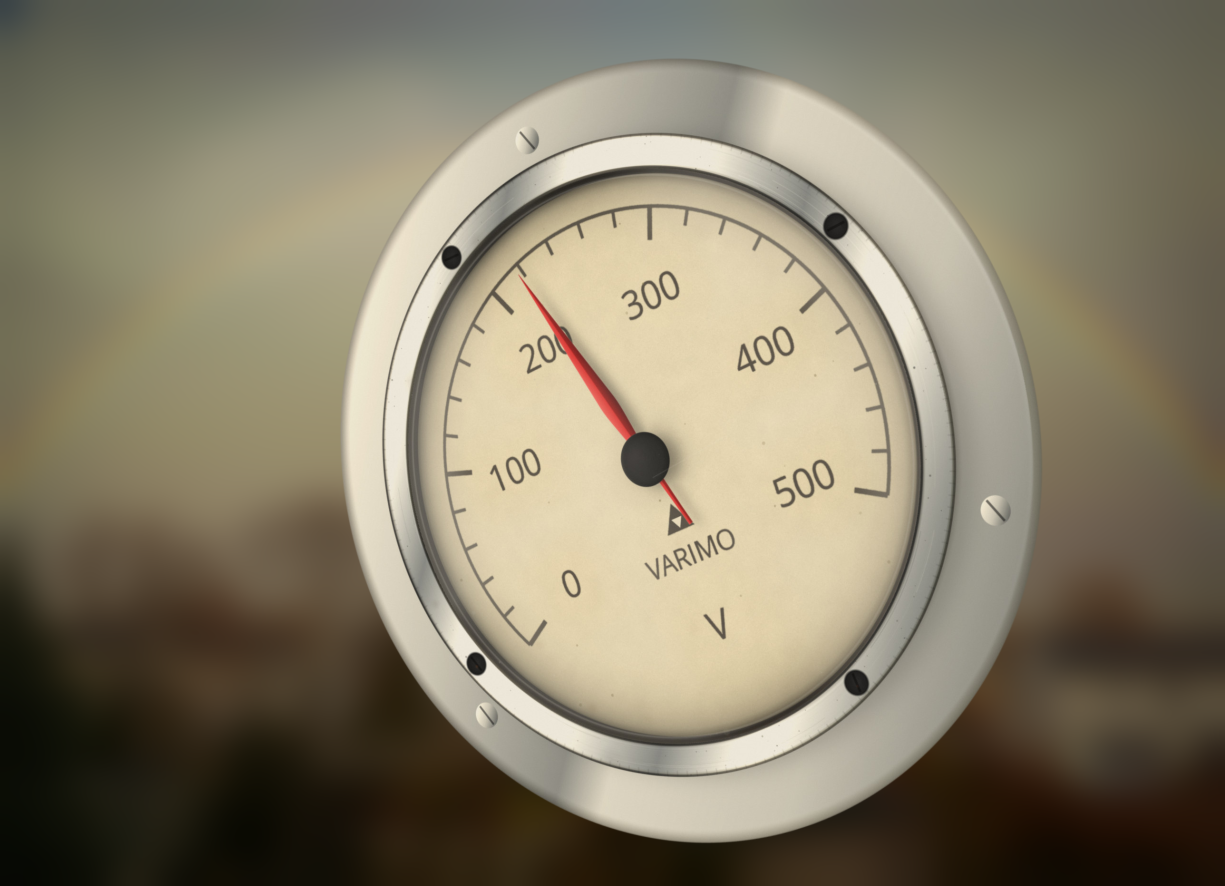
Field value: 220V
